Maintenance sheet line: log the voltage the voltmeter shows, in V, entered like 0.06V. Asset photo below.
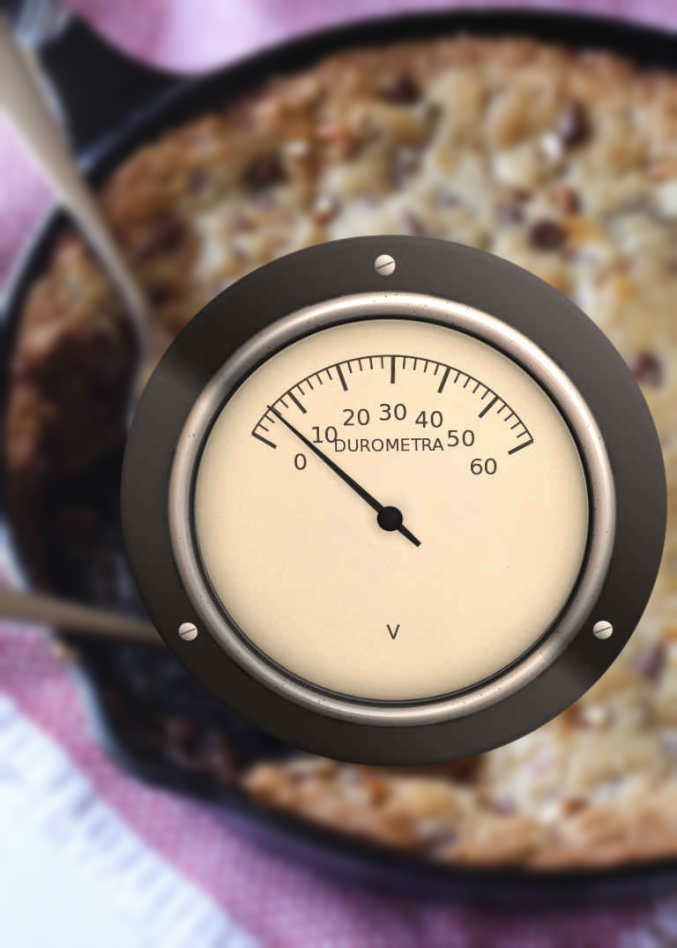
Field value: 6V
